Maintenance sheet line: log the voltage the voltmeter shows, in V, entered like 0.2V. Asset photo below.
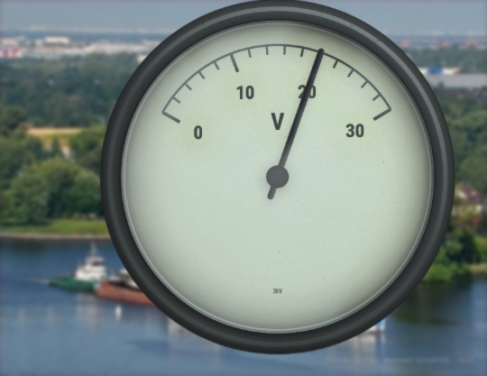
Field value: 20V
